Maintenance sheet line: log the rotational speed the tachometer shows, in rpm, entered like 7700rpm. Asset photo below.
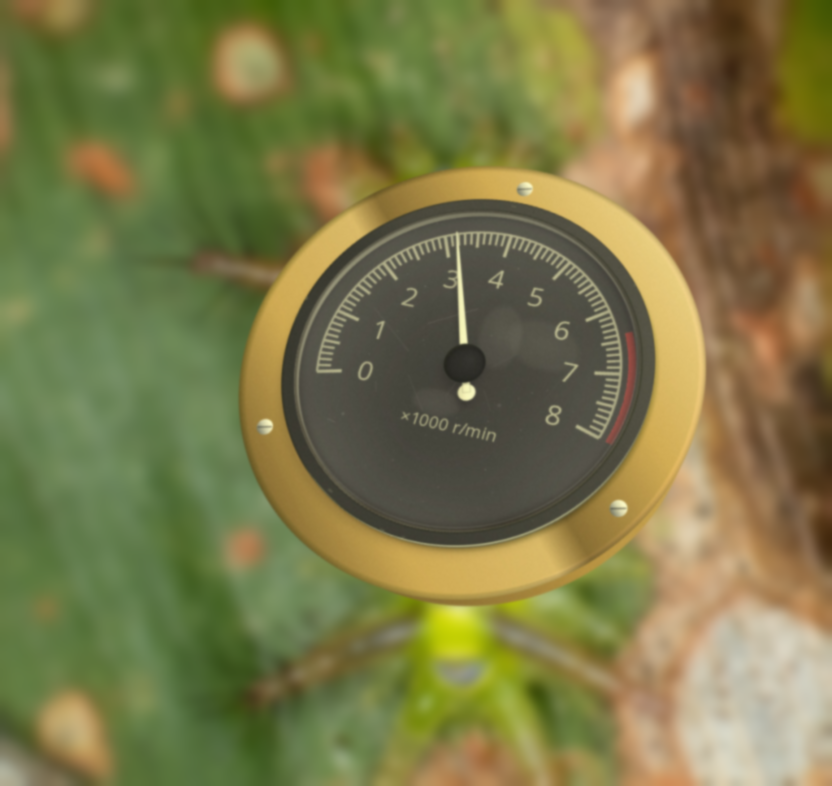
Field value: 3200rpm
